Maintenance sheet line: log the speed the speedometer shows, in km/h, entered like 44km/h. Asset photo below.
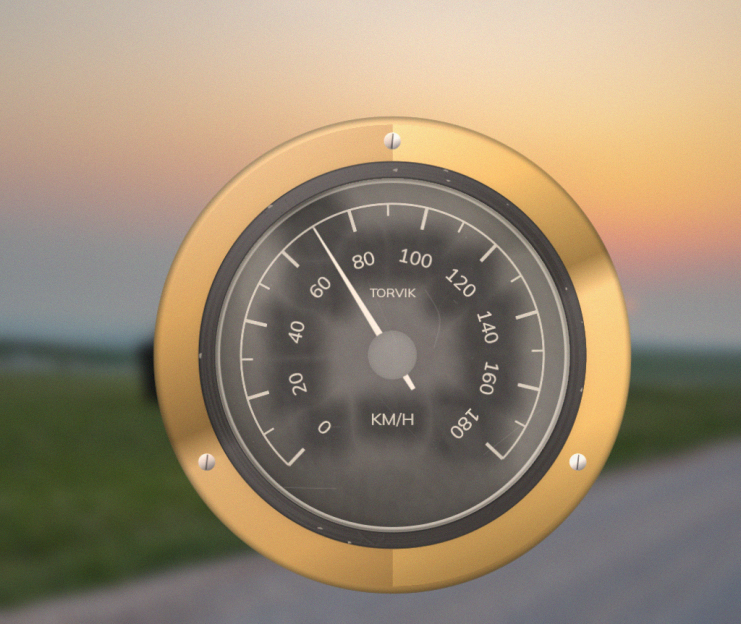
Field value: 70km/h
